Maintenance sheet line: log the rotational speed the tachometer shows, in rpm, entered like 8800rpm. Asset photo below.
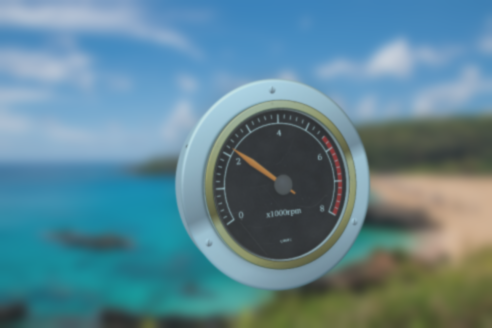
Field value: 2200rpm
